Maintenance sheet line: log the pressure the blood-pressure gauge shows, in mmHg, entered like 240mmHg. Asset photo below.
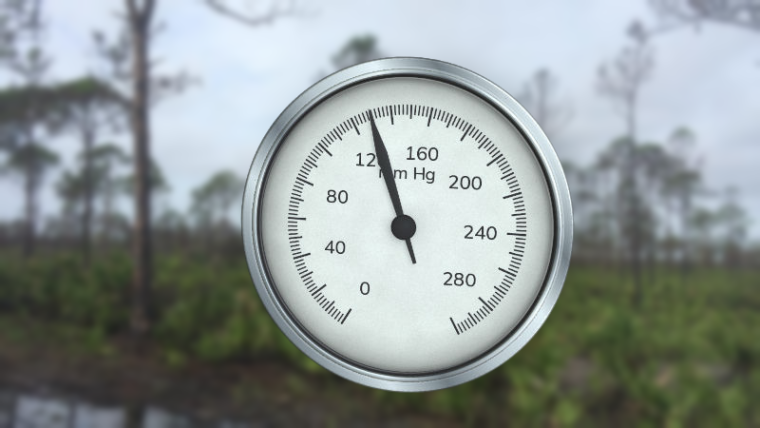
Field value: 130mmHg
